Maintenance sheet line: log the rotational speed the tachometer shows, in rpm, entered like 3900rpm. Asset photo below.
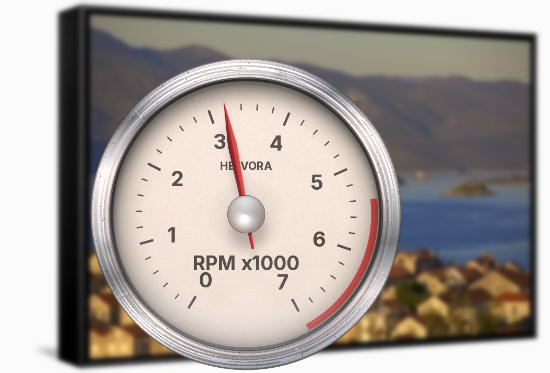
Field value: 3200rpm
